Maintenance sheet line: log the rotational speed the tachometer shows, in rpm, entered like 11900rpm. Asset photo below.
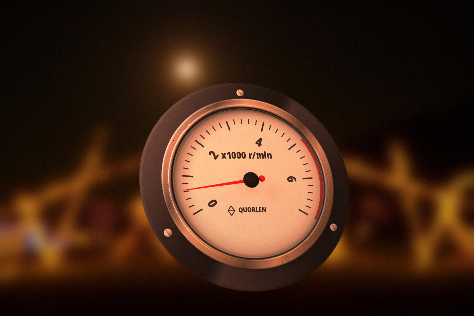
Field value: 600rpm
